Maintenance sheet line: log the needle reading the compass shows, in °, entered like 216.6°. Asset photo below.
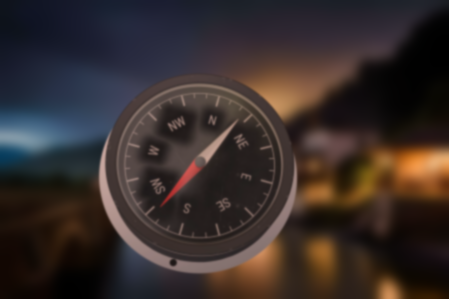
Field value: 205°
